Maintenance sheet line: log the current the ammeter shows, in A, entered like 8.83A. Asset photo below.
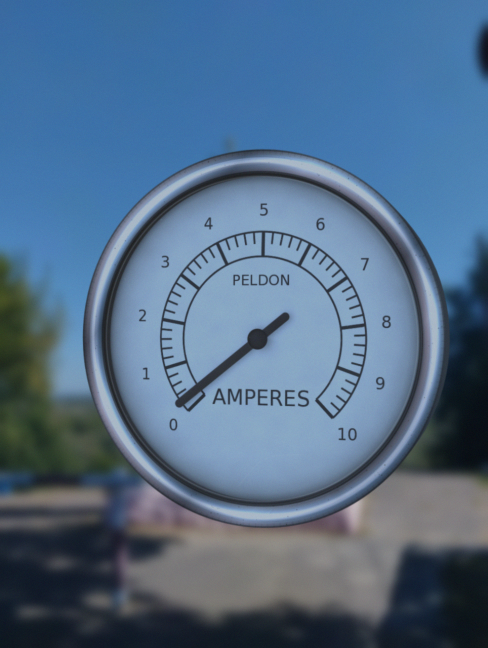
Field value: 0.2A
